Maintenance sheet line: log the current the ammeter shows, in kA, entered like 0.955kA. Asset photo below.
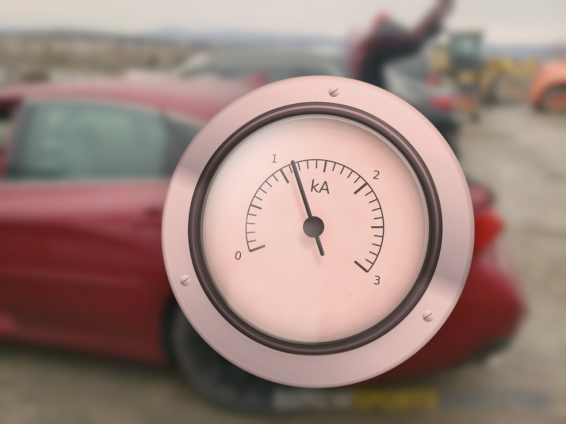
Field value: 1.15kA
